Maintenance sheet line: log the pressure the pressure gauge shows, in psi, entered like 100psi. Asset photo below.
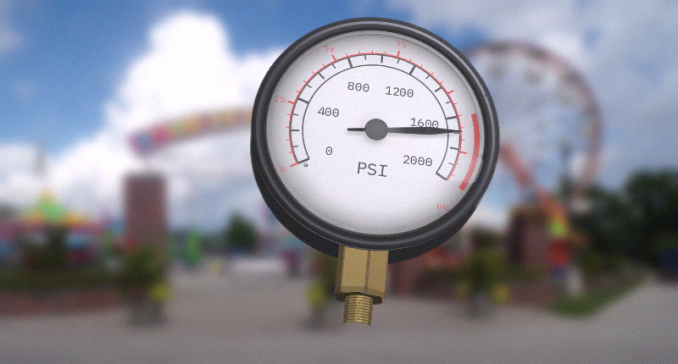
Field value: 1700psi
